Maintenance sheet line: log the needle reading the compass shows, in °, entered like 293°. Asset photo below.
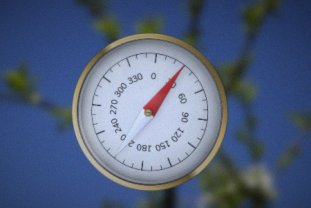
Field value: 30°
